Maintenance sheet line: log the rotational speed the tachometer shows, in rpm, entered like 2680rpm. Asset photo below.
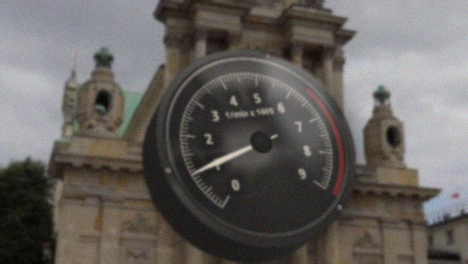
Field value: 1000rpm
